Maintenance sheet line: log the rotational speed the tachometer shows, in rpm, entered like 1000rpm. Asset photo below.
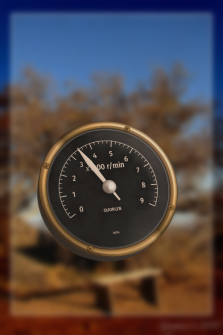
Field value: 3400rpm
